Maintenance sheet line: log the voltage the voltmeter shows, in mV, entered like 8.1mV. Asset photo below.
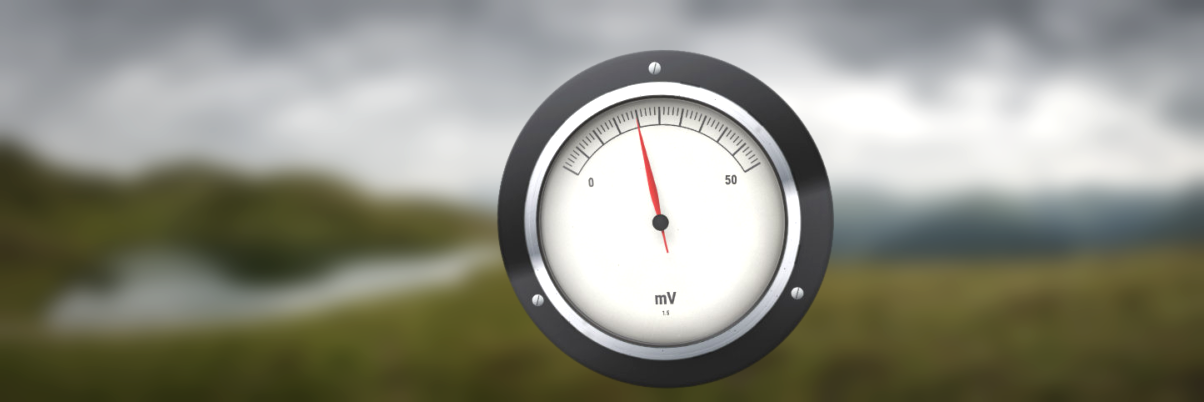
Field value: 20mV
